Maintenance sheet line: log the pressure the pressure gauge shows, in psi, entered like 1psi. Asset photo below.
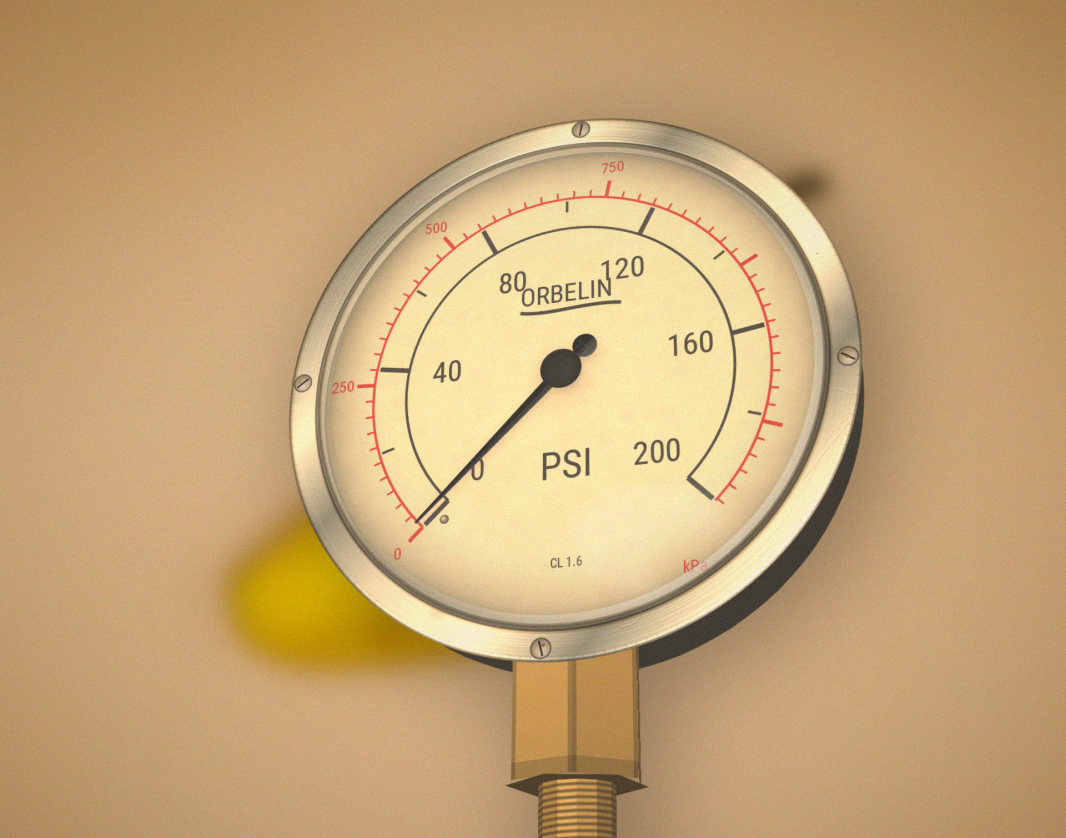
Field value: 0psi
